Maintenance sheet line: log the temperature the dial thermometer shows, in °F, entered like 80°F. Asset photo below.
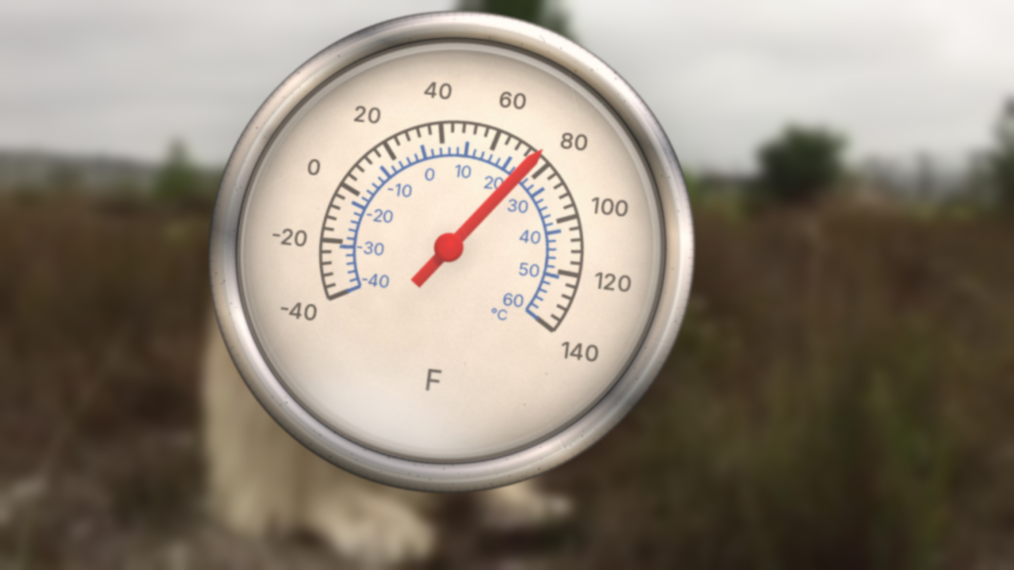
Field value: 76°F
